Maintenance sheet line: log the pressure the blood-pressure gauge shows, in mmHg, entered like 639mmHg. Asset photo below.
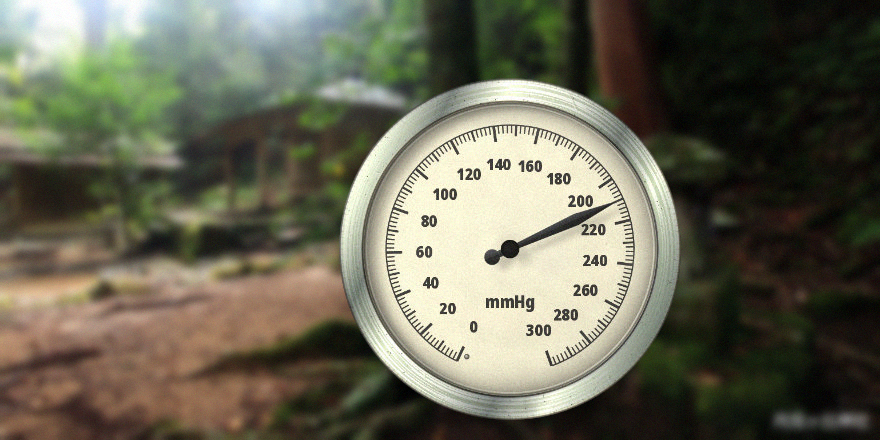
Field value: 210mmHg
